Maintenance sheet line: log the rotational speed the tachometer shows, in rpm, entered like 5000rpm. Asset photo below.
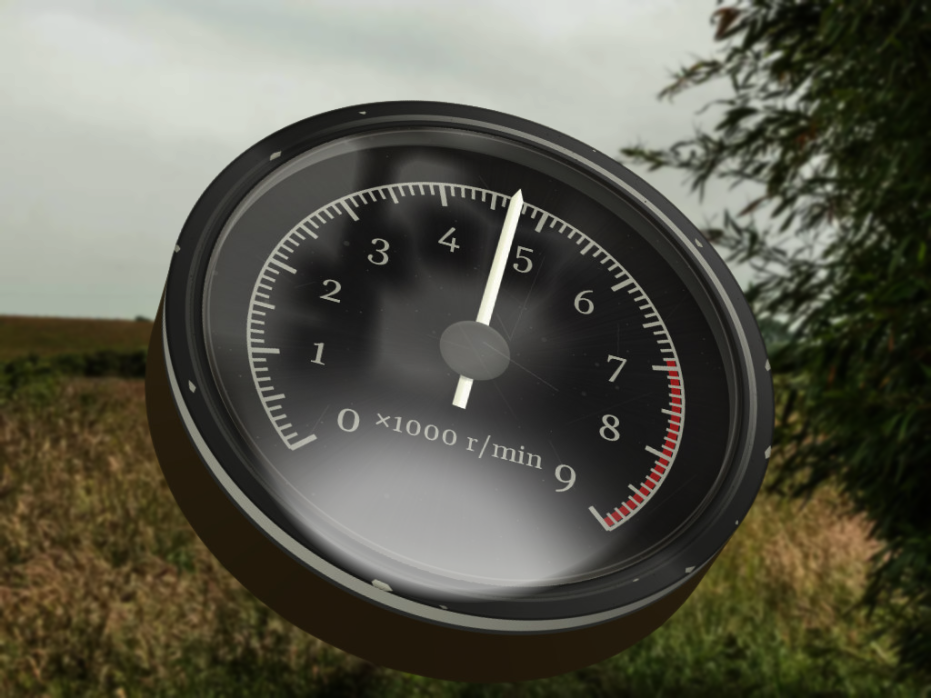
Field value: 4700rpm
